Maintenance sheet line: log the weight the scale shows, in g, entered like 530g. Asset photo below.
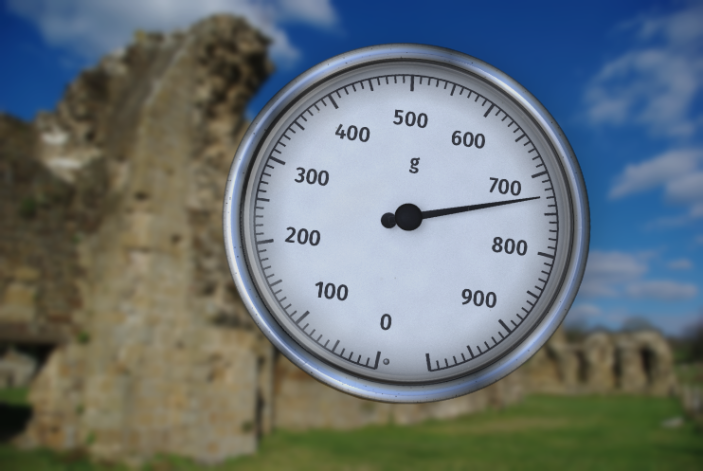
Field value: 730g
